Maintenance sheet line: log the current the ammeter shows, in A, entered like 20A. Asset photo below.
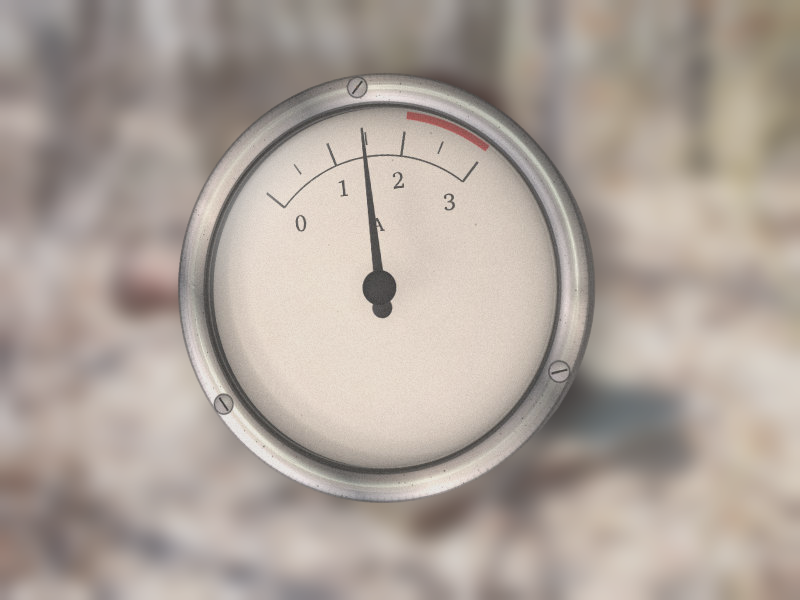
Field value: 1.5A
